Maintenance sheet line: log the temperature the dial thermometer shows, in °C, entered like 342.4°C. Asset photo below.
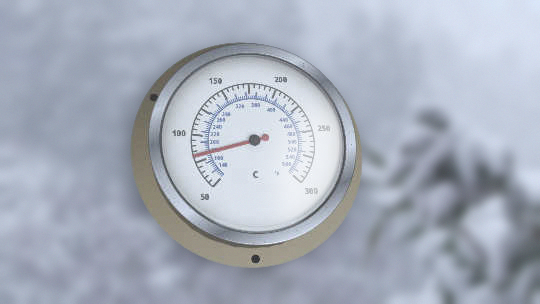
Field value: 80°C
